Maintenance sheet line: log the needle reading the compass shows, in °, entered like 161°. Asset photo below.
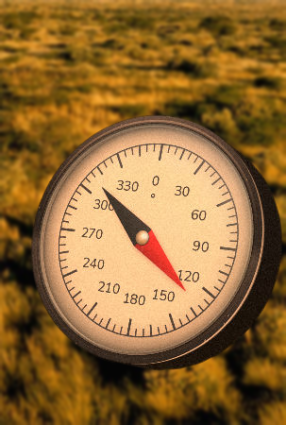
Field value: 130°
